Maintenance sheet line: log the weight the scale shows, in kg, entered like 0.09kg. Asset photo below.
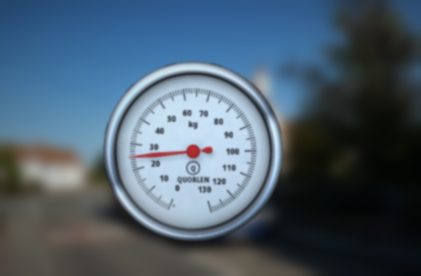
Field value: 25kg
